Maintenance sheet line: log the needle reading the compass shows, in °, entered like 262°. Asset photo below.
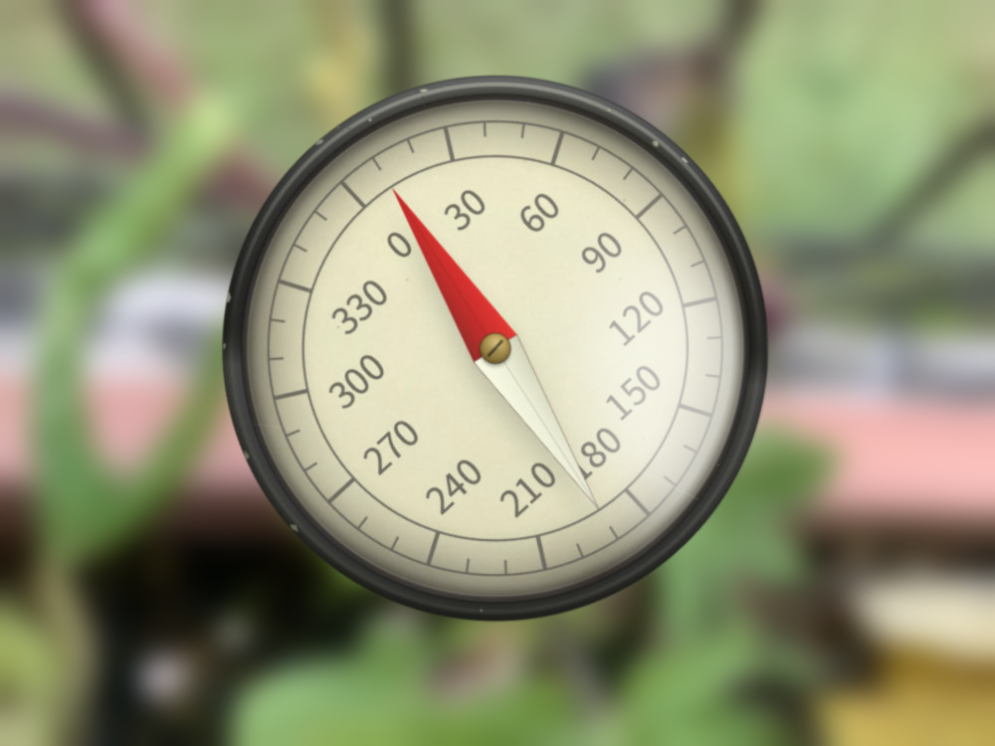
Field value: 10°
